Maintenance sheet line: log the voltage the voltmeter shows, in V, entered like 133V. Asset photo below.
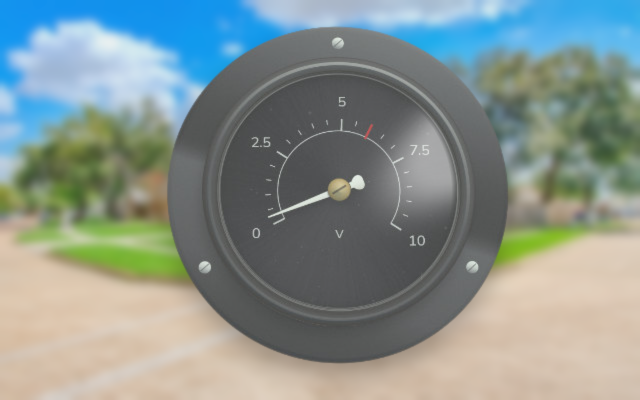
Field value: 0.25V
